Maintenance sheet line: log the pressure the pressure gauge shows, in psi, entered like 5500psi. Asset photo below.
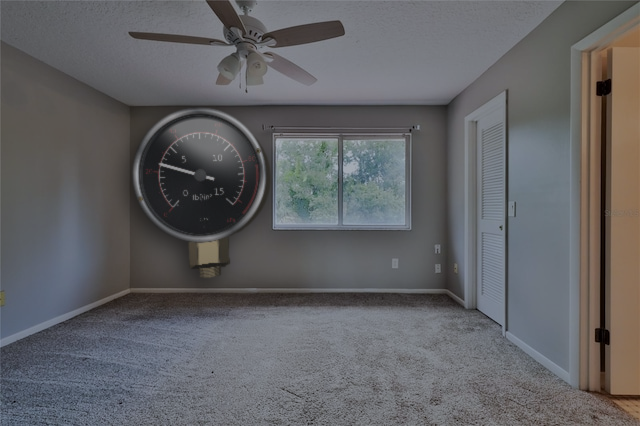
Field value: 3.5psi
